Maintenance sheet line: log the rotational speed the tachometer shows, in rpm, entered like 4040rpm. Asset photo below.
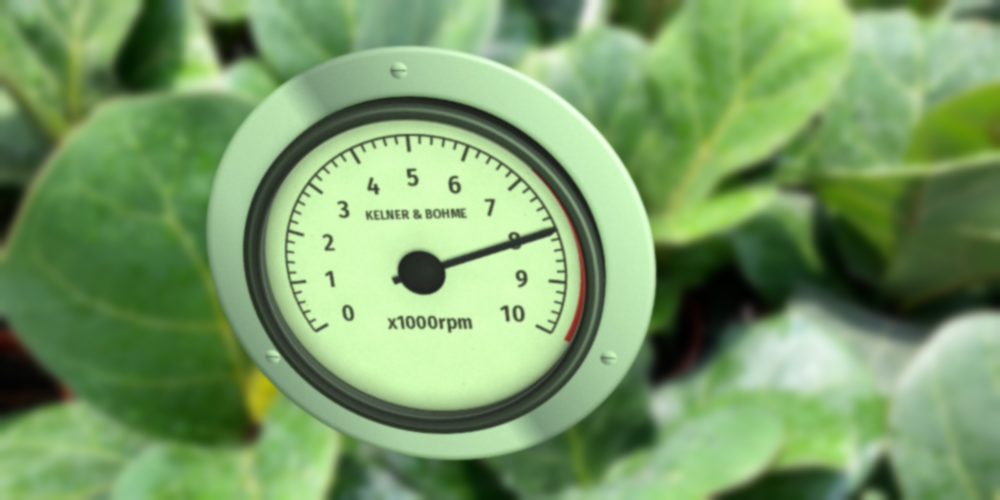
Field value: 8000rpm
